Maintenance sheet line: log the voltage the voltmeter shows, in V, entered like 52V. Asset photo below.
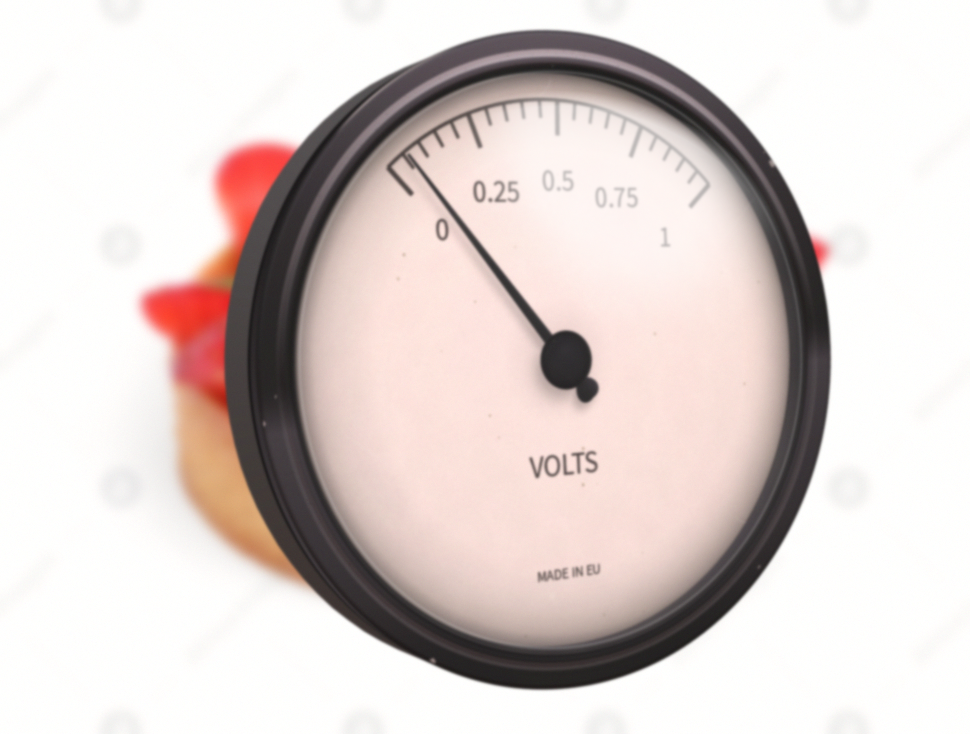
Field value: 0.05V
